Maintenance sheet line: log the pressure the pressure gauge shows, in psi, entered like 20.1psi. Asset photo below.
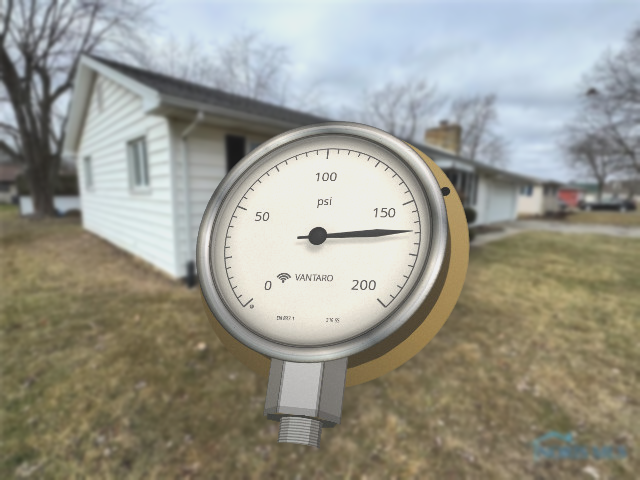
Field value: 165psi
